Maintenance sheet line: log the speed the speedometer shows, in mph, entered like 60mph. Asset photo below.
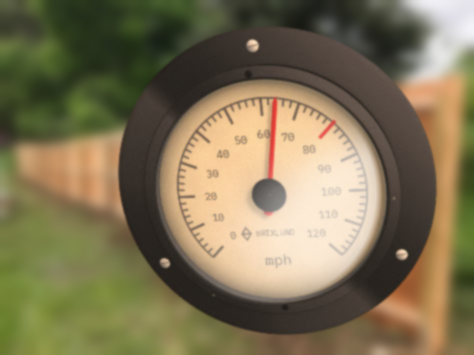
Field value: 64mph
